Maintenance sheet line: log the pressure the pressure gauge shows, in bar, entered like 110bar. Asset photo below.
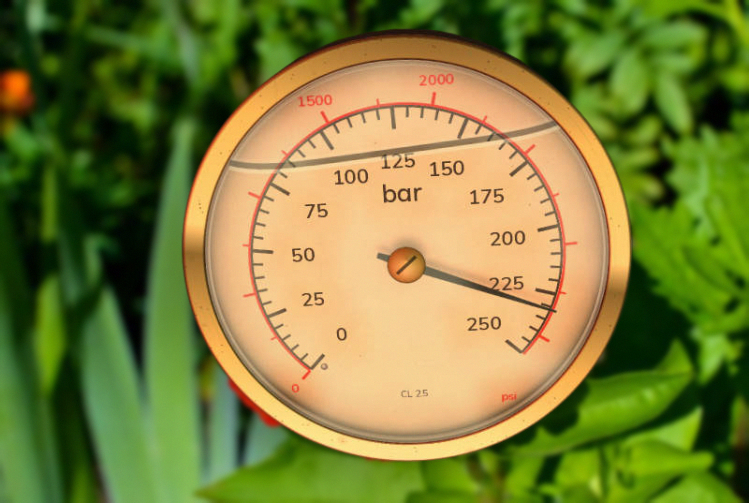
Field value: 230bar
